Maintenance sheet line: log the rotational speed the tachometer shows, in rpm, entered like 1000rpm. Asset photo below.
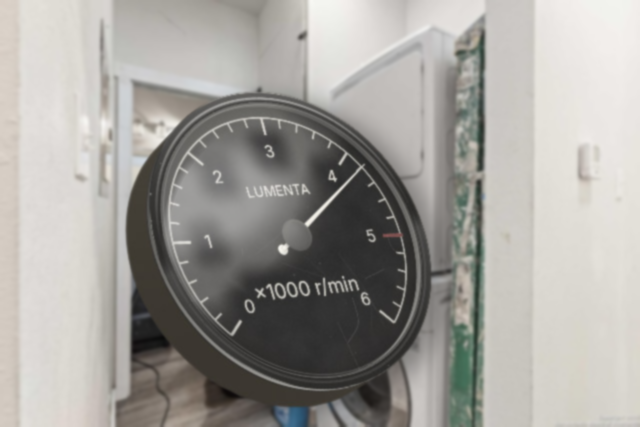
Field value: 4200rpm
